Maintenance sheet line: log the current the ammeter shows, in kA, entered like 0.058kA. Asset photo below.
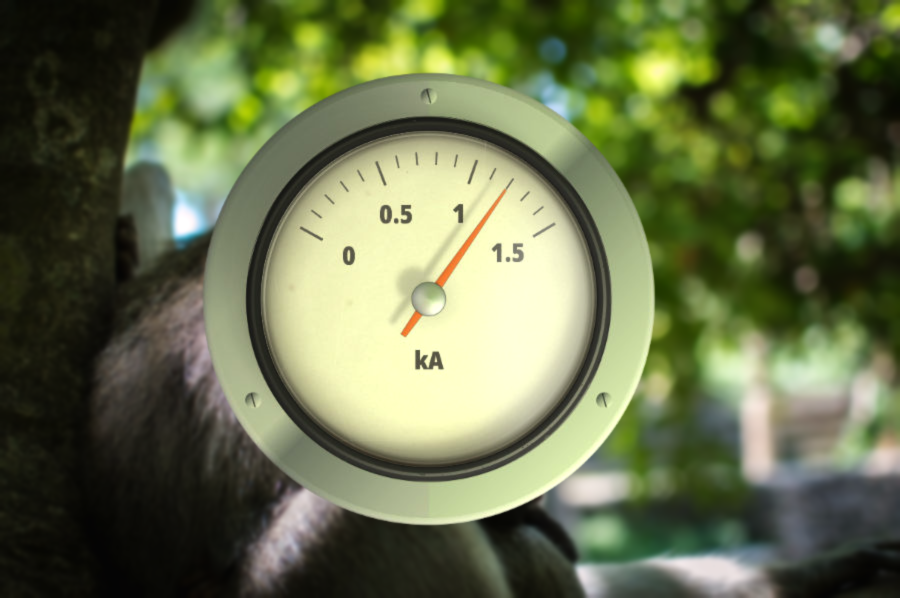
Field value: 1.2kA
